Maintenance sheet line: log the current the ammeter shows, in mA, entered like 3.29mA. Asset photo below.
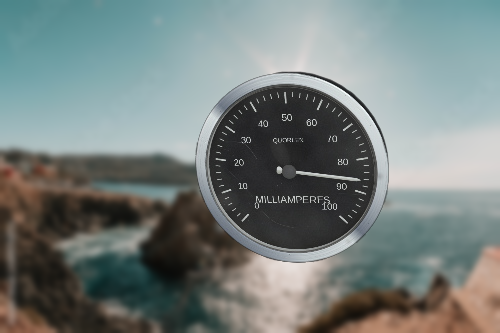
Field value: 86mA
